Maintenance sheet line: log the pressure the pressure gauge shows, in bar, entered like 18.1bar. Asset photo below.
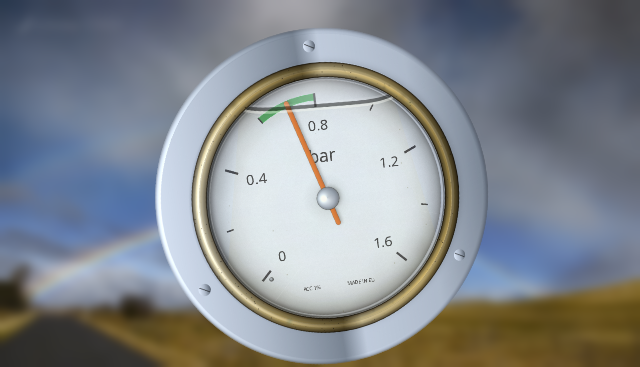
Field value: 0.7bar
